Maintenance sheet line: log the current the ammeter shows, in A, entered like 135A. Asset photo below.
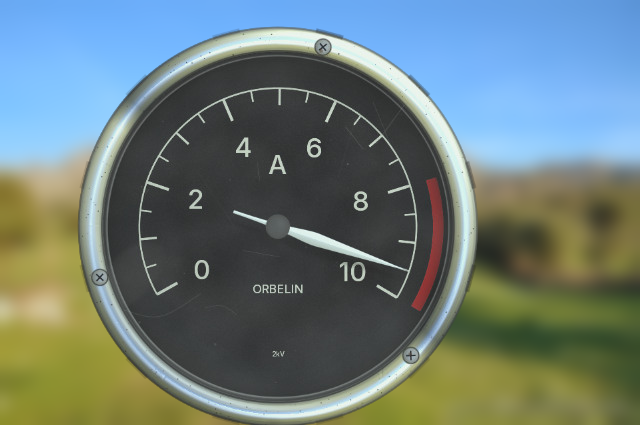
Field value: 9.5A
